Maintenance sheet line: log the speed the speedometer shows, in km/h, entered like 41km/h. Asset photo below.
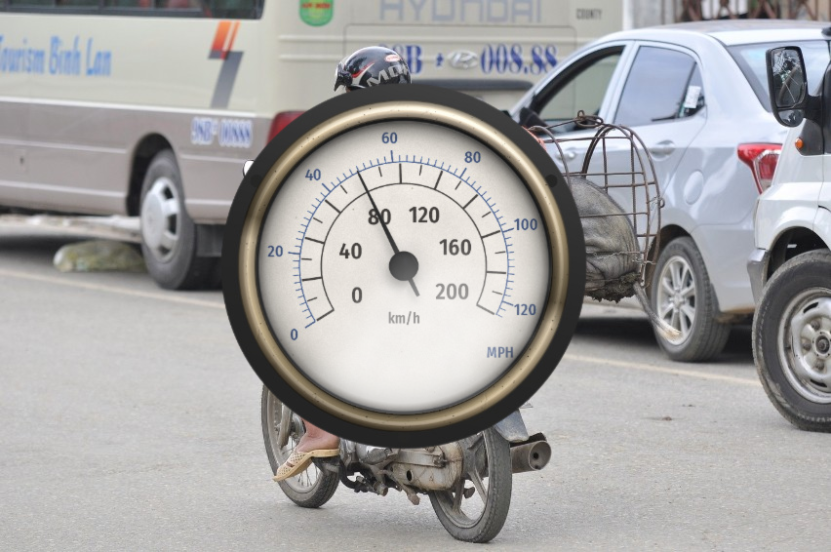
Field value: 80km/h
